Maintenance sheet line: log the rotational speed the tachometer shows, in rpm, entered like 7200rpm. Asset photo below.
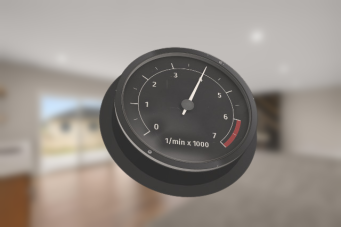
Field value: 4000rpm
